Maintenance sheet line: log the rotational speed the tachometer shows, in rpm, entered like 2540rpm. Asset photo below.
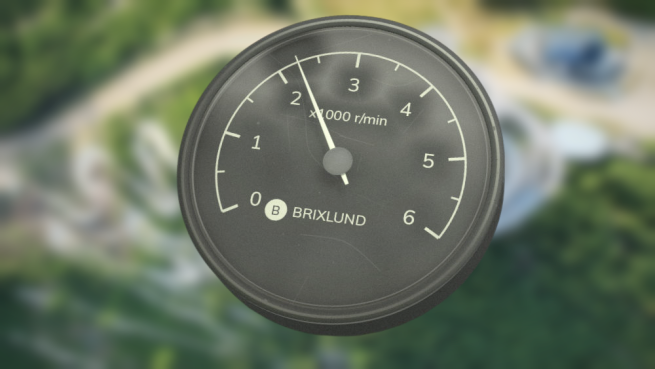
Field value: 2250rpm
